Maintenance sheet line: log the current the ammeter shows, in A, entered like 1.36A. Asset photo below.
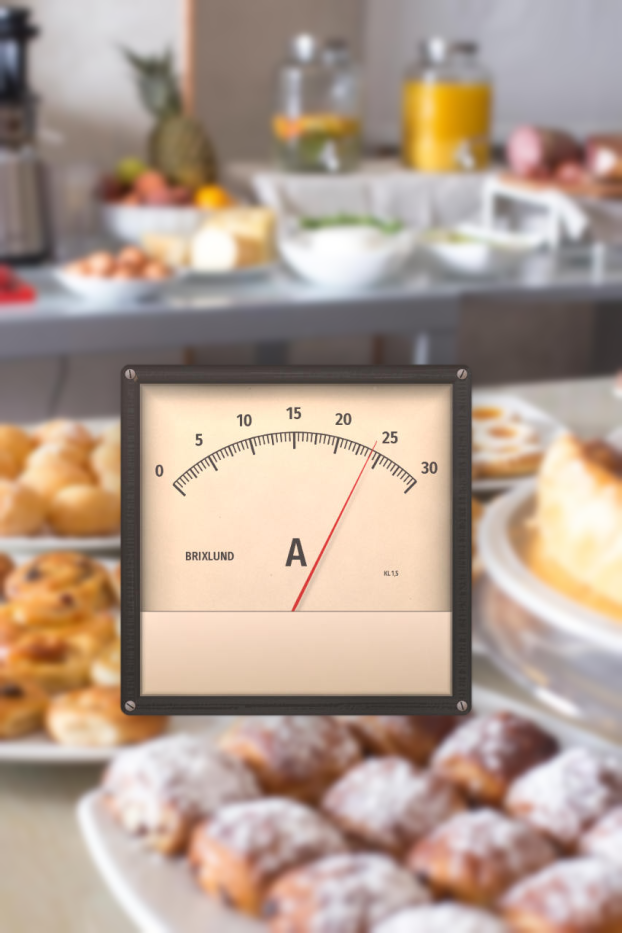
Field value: 24A
